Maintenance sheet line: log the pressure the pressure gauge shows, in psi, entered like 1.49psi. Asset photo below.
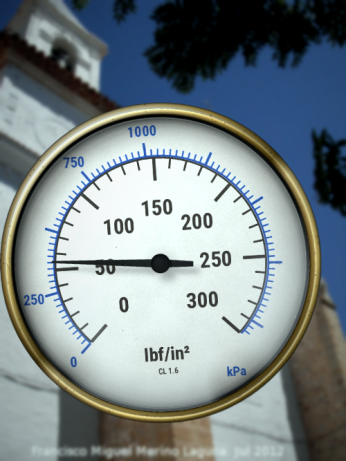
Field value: 55psi
